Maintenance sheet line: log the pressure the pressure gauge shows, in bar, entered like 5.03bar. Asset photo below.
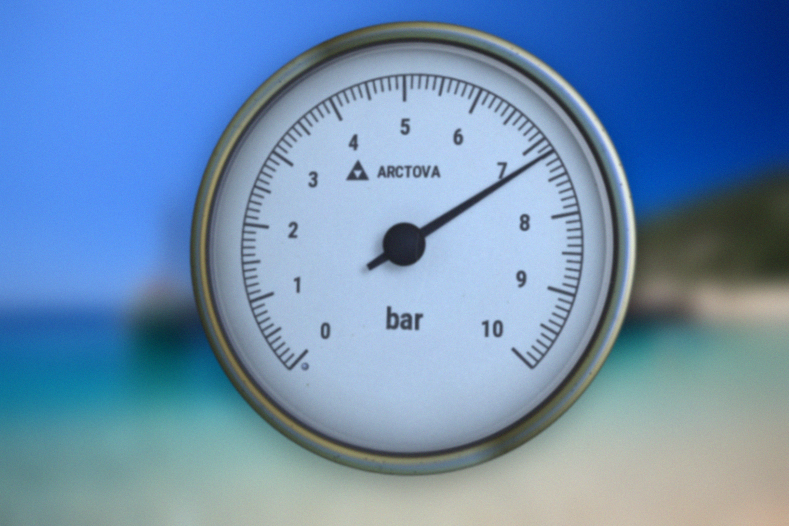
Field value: 7.2bar
